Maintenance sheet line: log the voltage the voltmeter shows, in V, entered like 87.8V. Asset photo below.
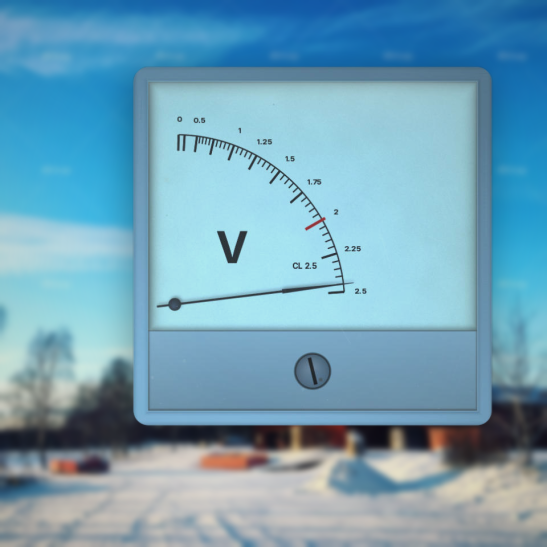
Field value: 2.45V
